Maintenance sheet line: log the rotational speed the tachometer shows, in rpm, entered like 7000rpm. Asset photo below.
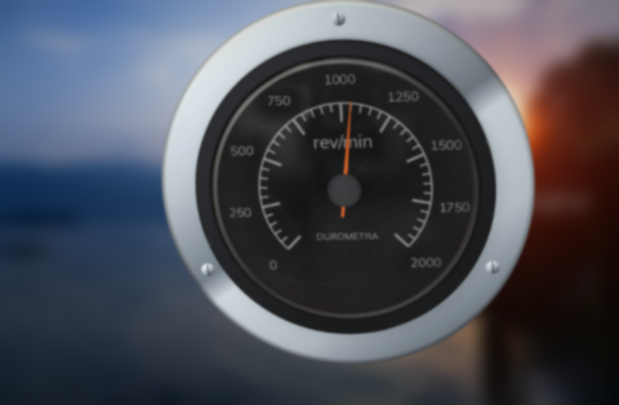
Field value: 1050rpm
